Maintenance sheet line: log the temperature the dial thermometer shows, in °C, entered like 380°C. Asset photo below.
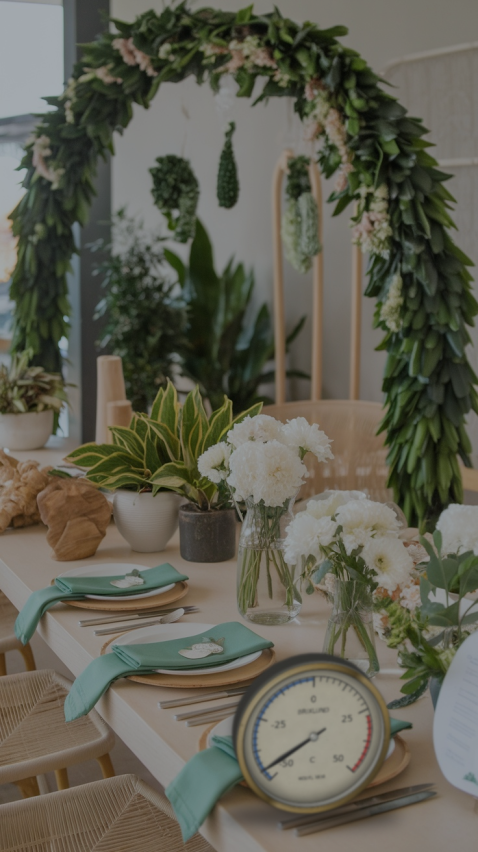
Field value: -45°C
